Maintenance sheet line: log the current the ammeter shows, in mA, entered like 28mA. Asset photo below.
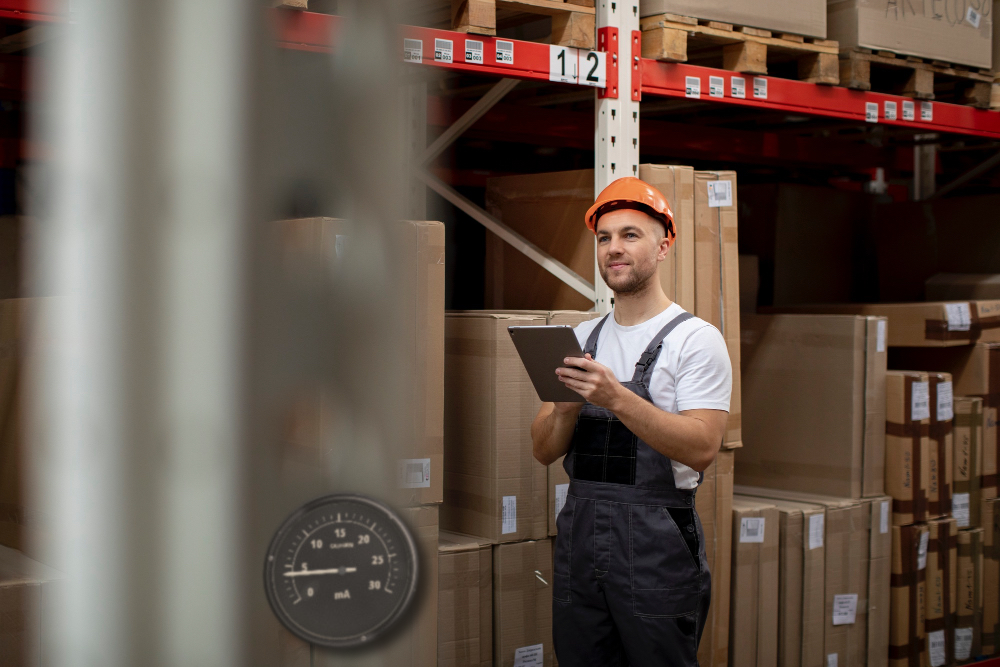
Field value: 4mA
